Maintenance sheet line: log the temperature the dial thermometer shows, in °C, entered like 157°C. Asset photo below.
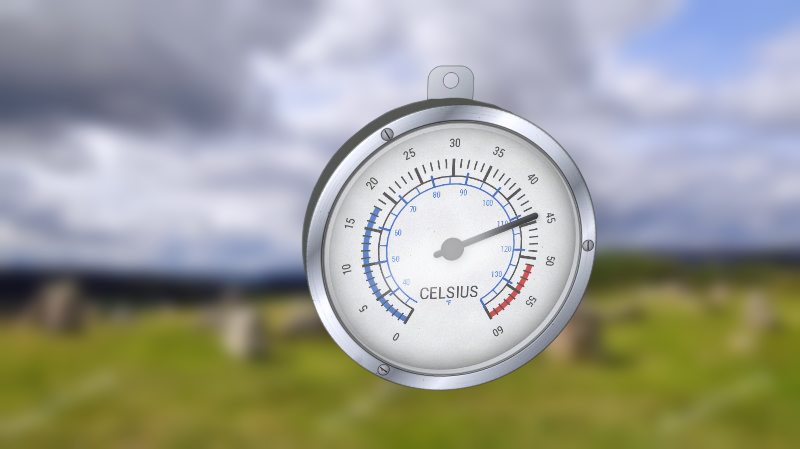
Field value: 44°C
